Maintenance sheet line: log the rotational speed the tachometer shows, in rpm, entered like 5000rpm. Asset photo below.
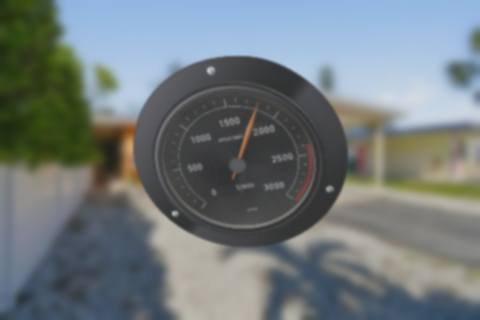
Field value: 1800rpm
